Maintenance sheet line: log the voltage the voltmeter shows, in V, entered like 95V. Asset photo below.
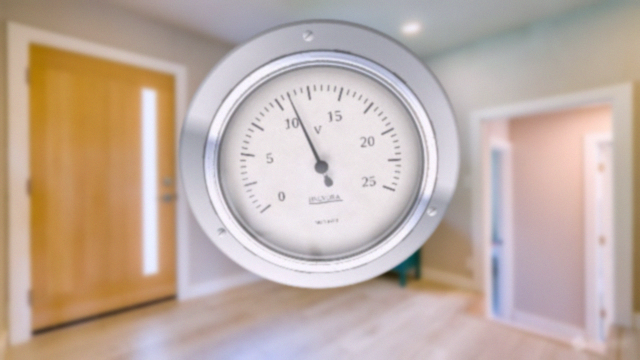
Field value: 11V
